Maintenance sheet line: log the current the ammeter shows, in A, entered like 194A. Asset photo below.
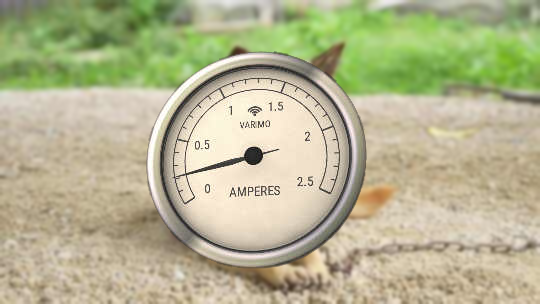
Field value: 0.2A
